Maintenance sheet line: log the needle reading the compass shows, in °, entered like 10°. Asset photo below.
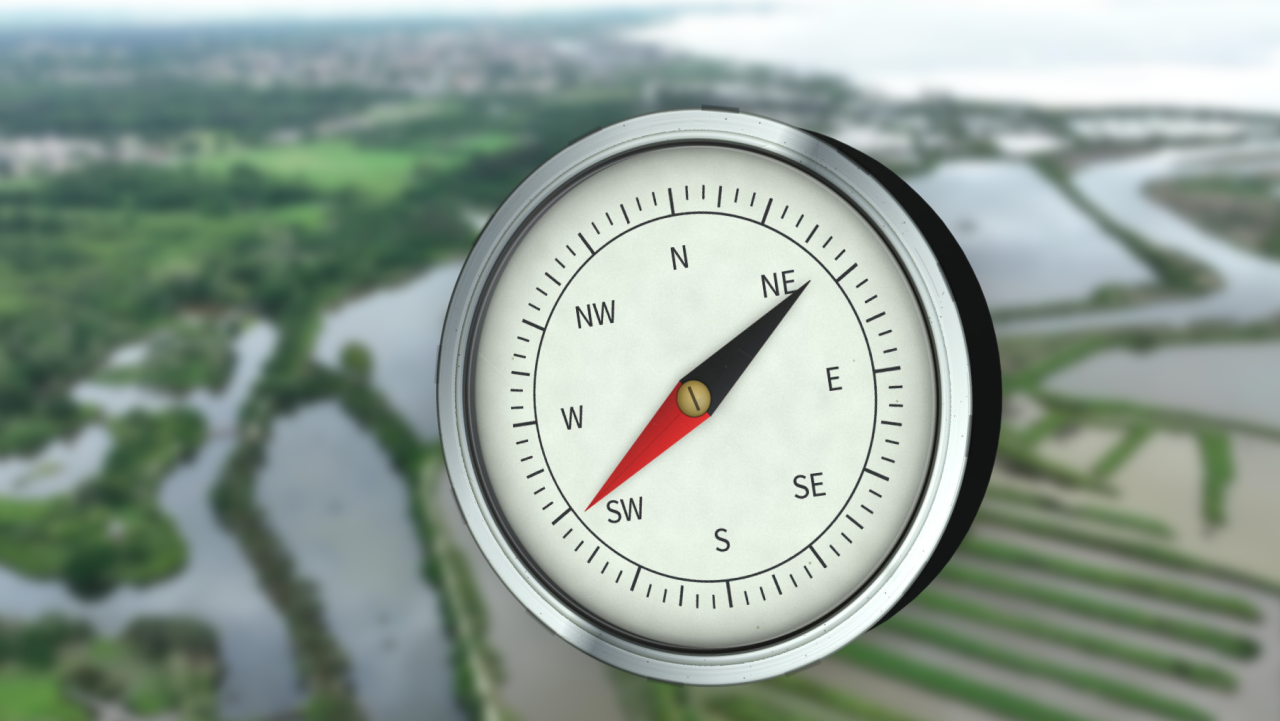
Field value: 235°
